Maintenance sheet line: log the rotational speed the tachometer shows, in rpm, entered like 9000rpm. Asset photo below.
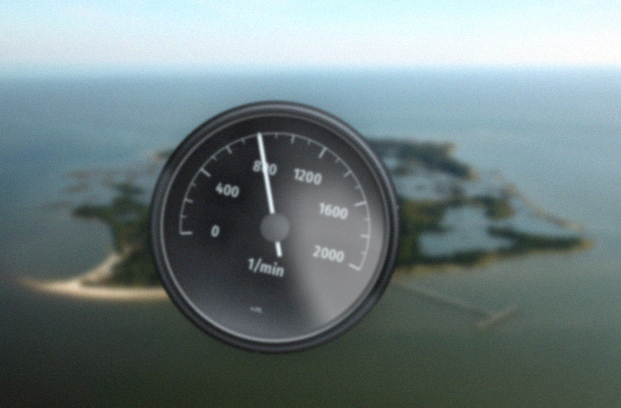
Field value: 800rpm
